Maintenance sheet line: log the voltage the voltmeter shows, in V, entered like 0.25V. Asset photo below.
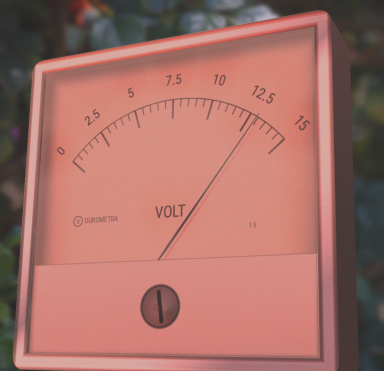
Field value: 13V
